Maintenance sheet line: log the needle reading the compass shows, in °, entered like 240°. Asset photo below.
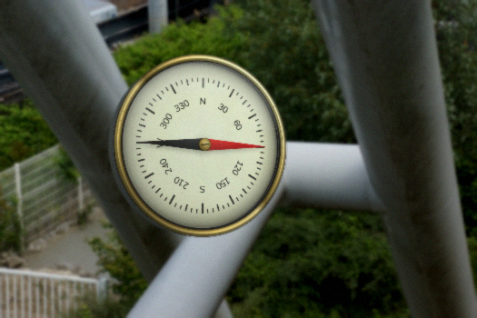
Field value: 90°
